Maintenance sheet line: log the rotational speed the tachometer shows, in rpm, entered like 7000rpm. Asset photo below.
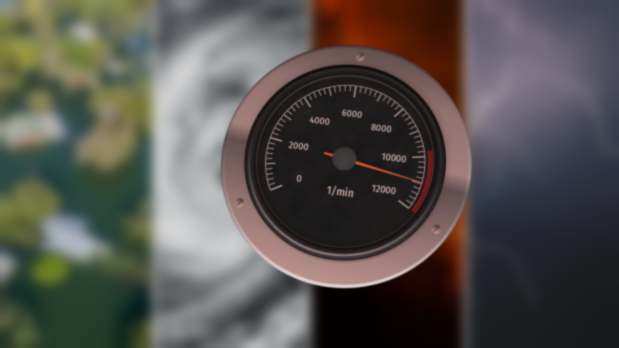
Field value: 11000rpm
